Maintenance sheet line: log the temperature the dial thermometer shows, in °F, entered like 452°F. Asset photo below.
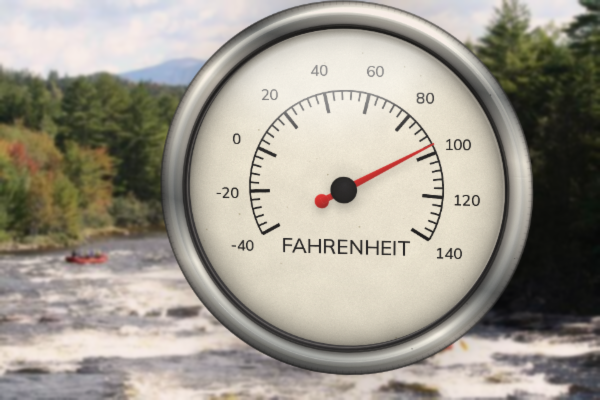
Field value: 96°F
